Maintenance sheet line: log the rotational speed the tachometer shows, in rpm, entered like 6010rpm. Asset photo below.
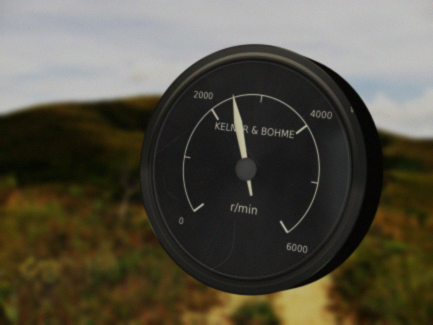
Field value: 2500rpm
